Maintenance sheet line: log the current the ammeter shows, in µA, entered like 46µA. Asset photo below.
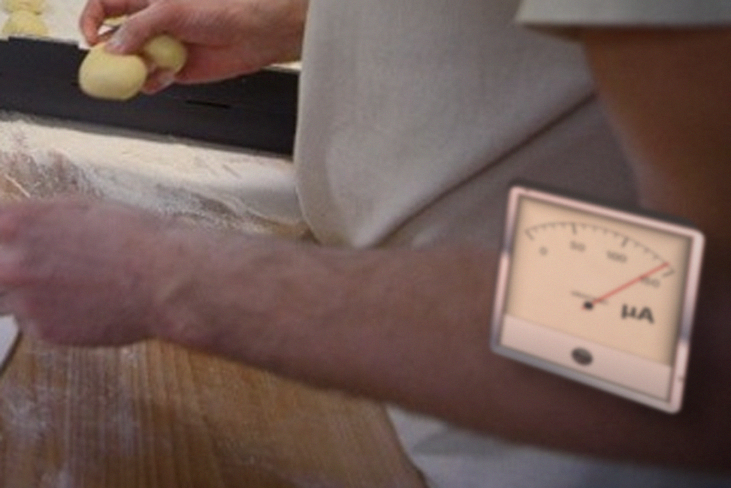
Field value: 140µA
